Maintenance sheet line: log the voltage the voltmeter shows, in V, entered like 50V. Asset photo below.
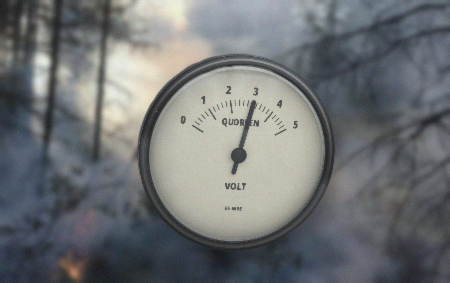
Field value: 3V
